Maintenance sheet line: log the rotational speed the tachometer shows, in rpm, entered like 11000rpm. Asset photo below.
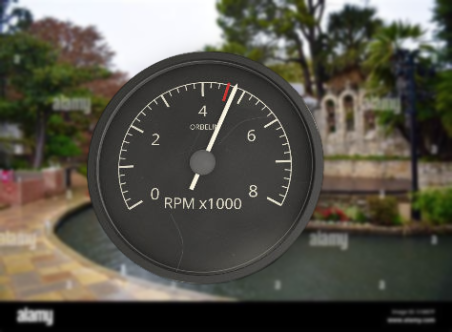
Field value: 4800rpm
